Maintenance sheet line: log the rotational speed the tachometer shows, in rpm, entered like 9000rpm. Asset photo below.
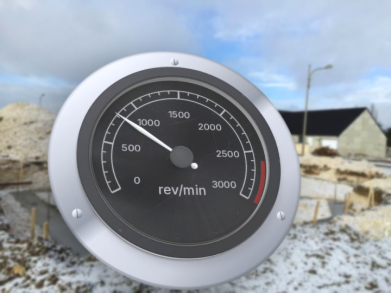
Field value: 800rpm
